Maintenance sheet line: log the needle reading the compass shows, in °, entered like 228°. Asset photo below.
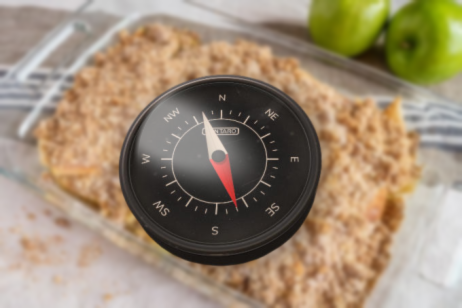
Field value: 160°
